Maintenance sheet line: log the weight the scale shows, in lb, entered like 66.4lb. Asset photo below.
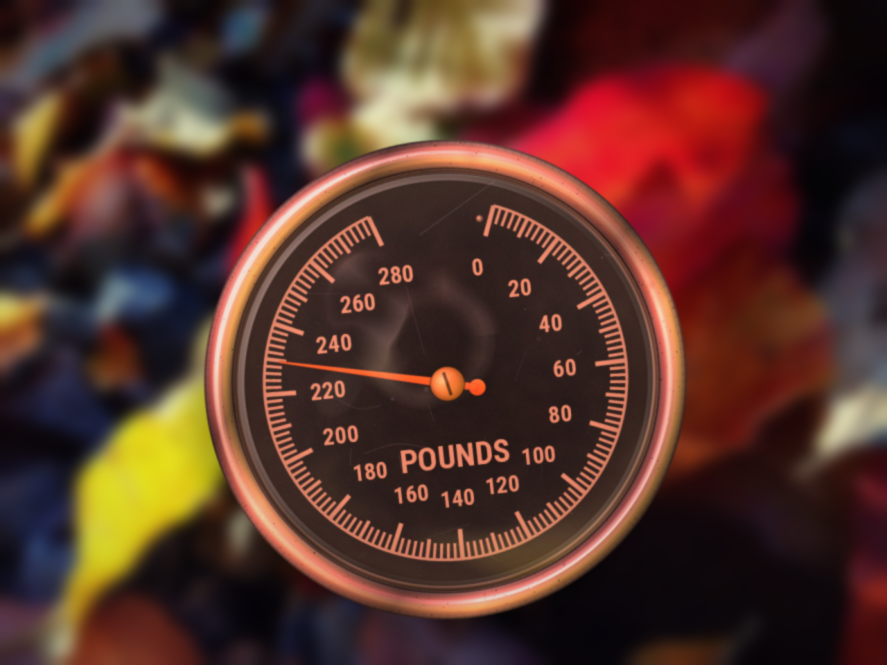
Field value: 230lb
